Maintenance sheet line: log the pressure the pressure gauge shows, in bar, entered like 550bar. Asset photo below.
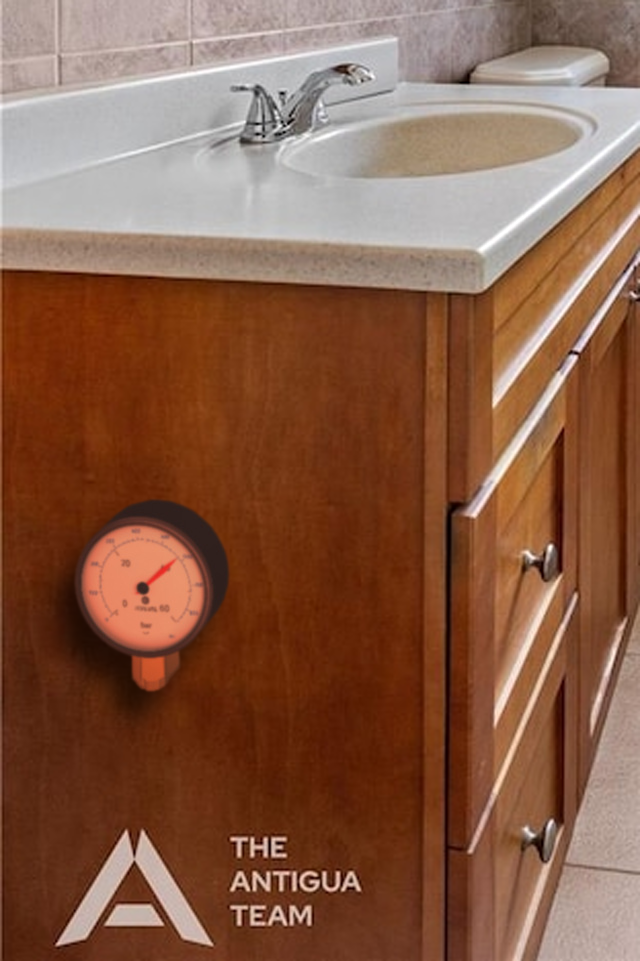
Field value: 40bar
